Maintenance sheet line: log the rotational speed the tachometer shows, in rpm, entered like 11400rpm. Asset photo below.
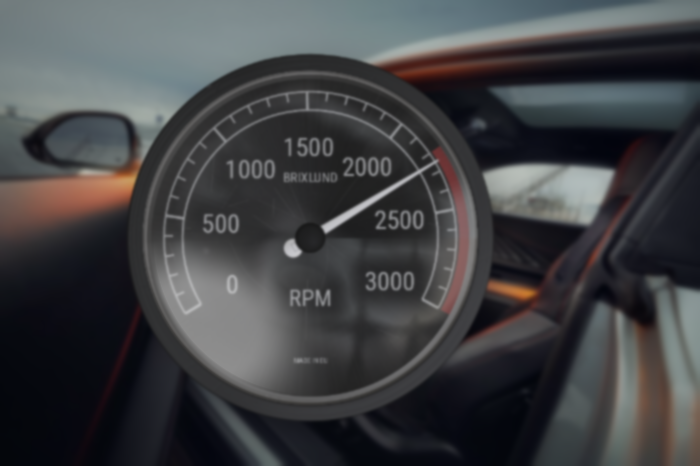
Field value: 2250rpm
